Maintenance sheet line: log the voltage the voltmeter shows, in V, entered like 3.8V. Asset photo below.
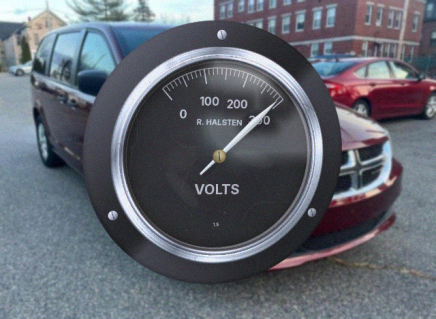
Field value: 290V
